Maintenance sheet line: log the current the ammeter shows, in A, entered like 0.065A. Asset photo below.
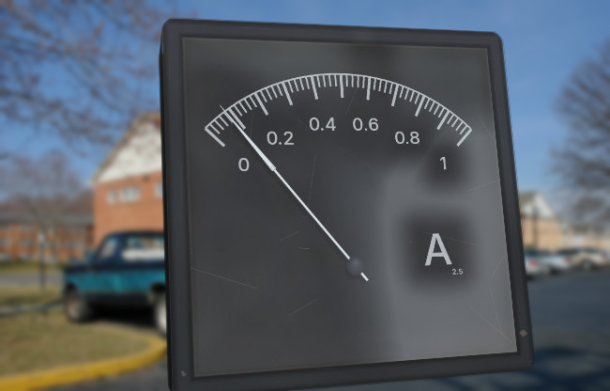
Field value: 0.08A
